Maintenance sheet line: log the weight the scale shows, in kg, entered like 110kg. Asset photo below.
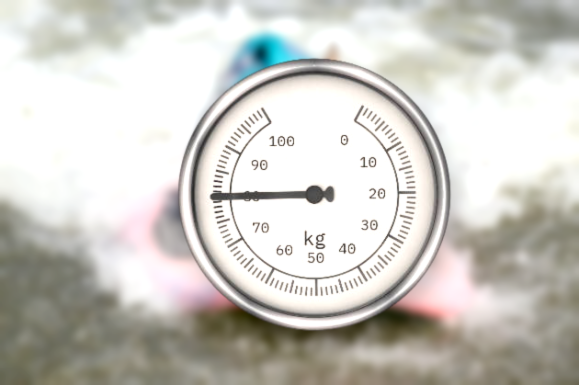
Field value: 80kg
